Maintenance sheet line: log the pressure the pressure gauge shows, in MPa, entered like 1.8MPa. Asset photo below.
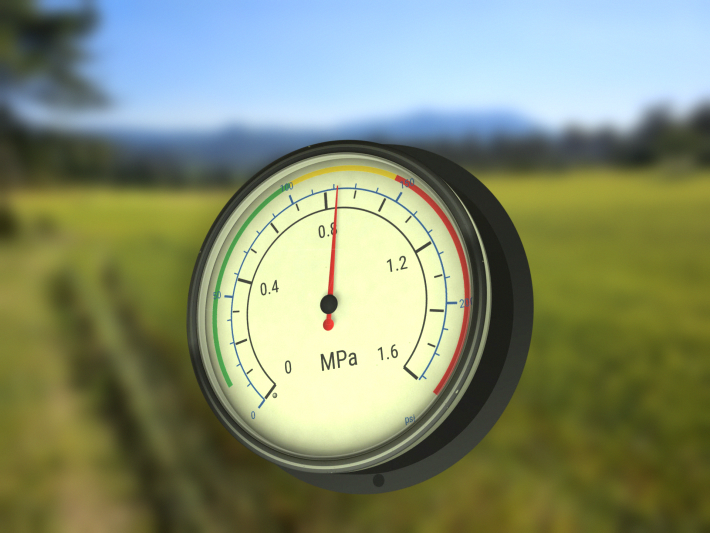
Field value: 0.85MPa
